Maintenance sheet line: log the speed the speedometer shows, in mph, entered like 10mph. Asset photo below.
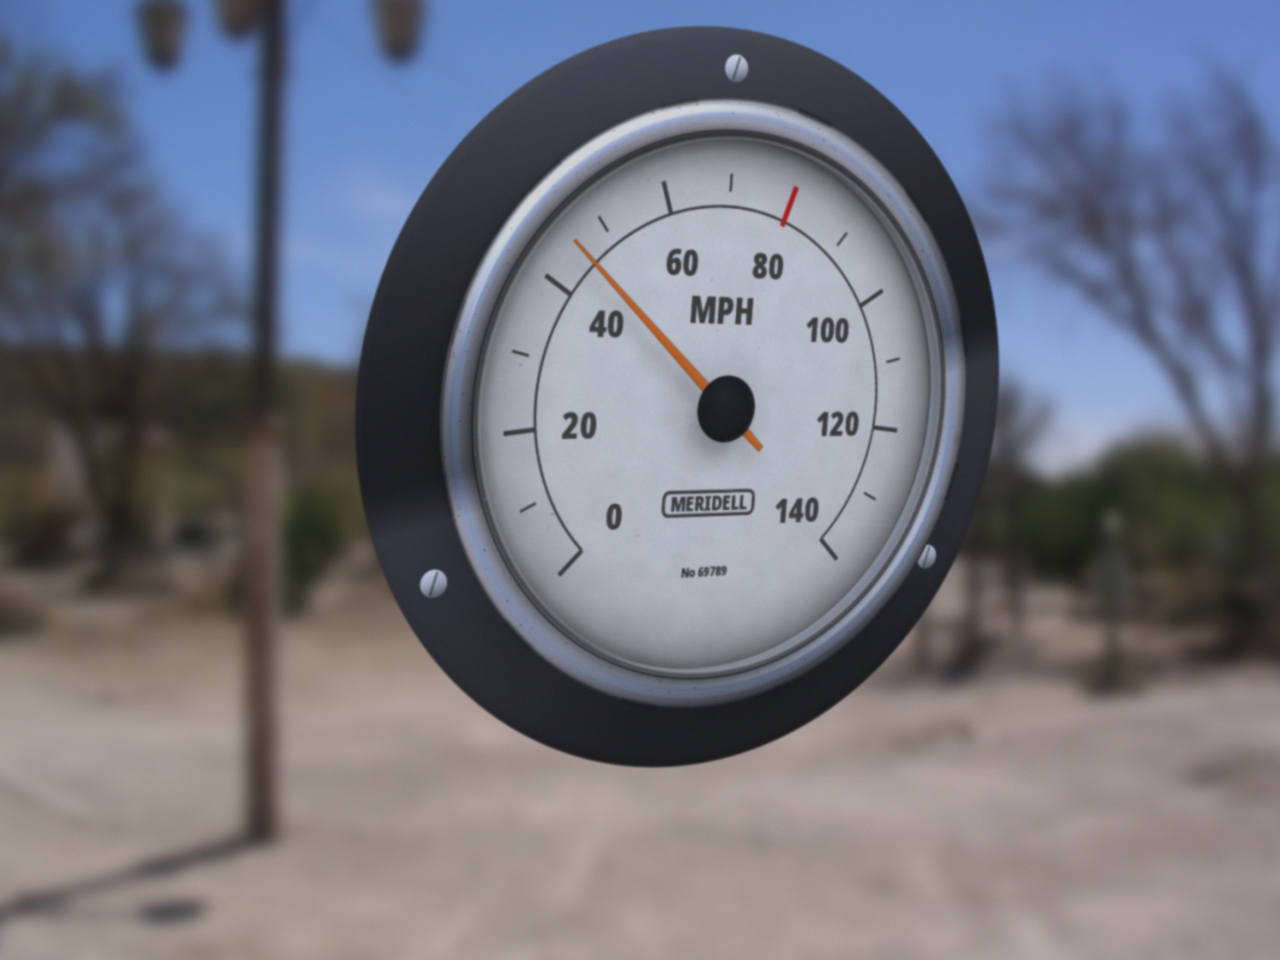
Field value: 45mph
